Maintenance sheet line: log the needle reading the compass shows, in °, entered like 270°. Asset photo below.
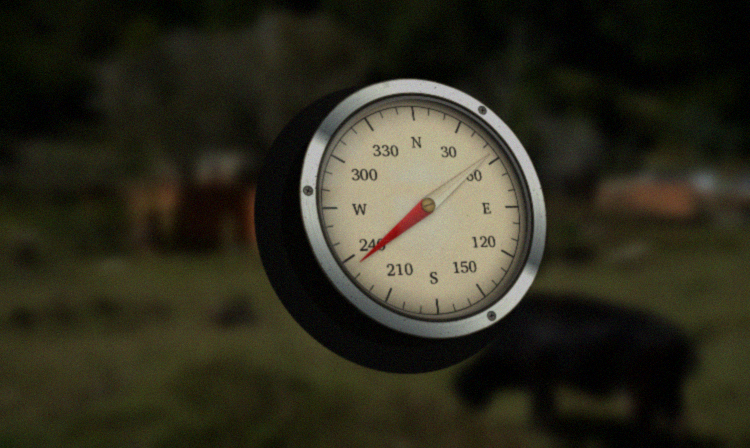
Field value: 235°
